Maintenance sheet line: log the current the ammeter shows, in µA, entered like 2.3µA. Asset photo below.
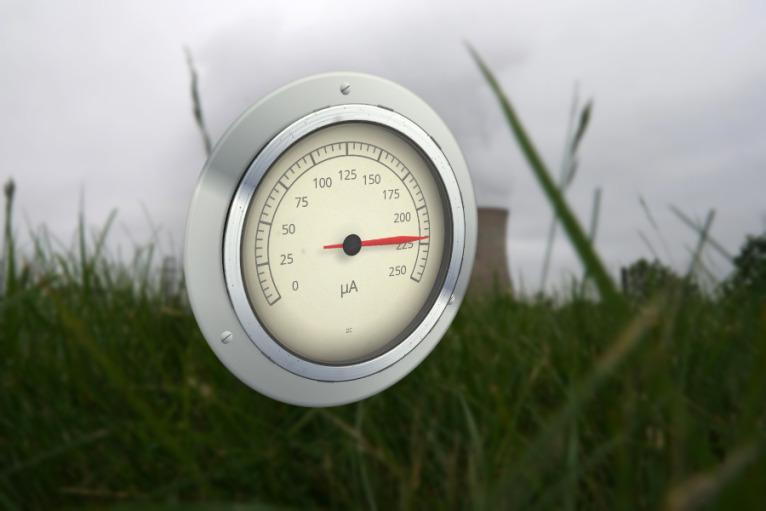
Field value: 220µA
